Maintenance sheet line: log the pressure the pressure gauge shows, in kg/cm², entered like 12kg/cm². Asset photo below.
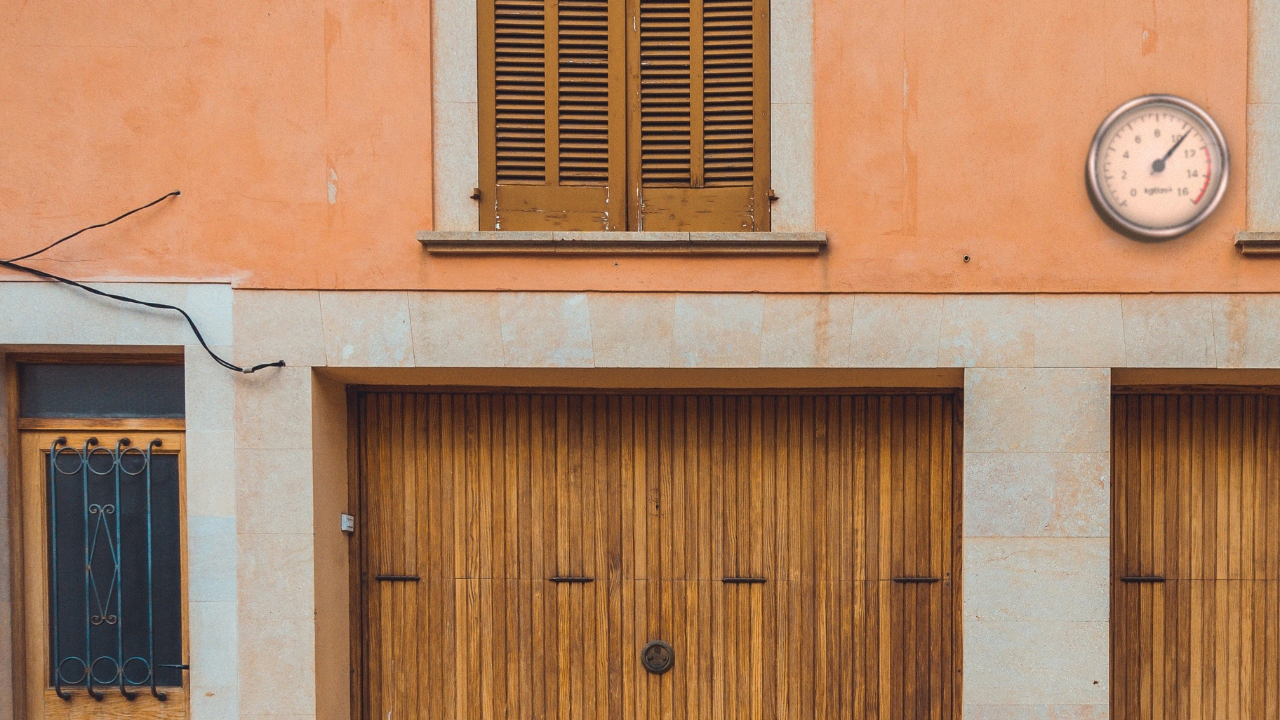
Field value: 10.5kg/cm²
